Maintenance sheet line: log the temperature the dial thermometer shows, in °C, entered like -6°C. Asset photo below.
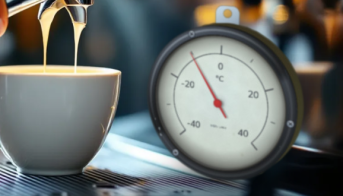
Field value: -10°C
